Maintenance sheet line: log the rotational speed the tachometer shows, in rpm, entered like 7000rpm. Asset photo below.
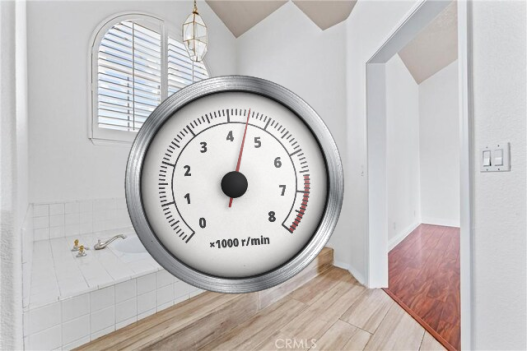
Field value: 4500rpm
